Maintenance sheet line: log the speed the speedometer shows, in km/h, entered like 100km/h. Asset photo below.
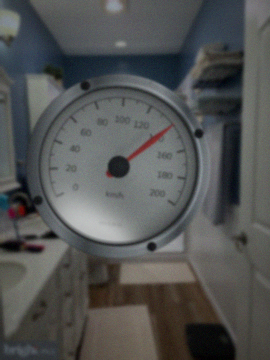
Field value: 140km/h
